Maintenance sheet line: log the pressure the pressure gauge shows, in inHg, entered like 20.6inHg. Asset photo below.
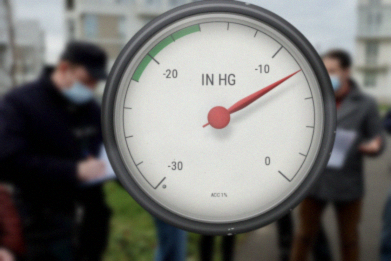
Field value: -8inHg
